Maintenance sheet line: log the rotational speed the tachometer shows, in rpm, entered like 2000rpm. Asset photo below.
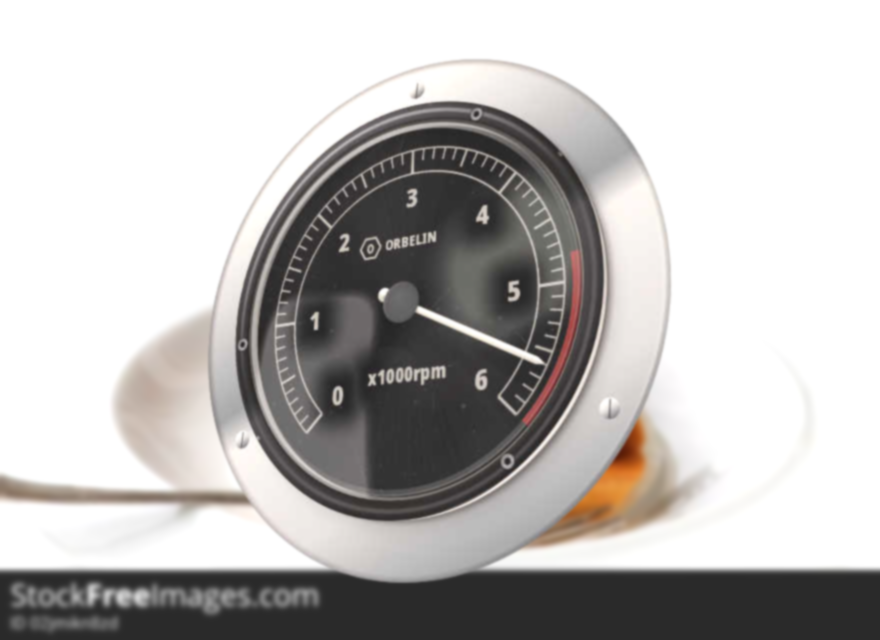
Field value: 5600rpm
